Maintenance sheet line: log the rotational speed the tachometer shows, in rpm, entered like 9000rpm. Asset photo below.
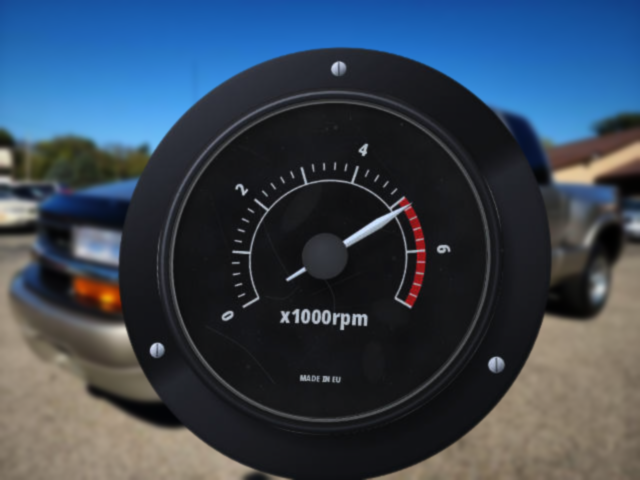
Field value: 5200rpm
